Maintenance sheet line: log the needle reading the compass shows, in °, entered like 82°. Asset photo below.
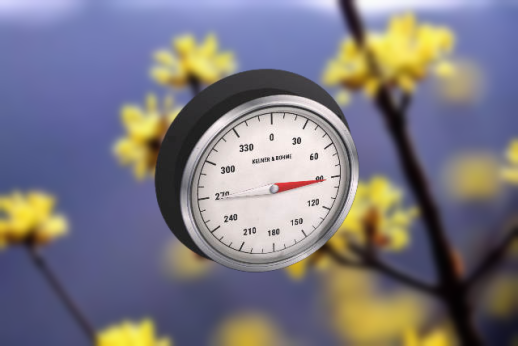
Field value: 90°
